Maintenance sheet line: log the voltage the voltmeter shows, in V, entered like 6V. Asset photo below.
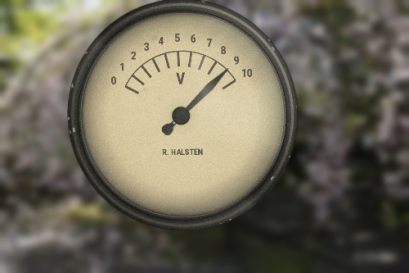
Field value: 9V
